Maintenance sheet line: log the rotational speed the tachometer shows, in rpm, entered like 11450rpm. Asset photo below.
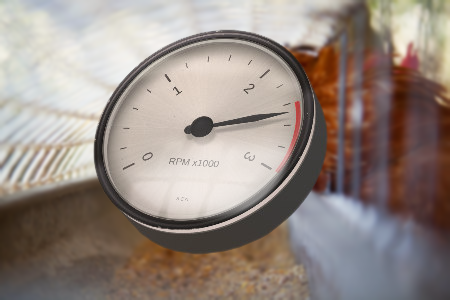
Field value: 2500rpm
